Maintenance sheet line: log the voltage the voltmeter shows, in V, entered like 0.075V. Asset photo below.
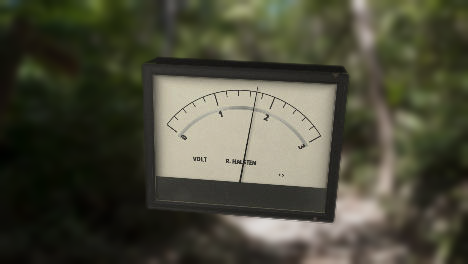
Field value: 1.7V
